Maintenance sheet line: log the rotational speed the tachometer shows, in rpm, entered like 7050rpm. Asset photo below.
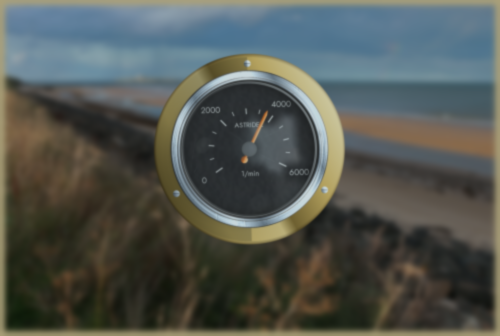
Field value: 3750rpm
